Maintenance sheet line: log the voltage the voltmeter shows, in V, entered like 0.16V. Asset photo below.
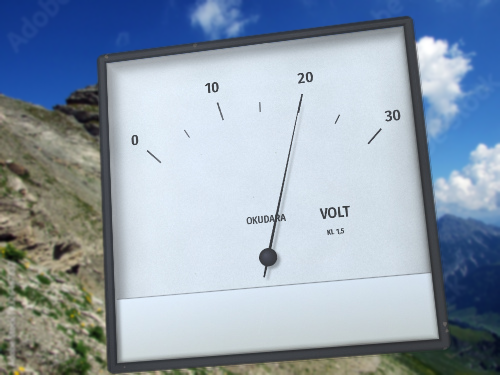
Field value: 20V
